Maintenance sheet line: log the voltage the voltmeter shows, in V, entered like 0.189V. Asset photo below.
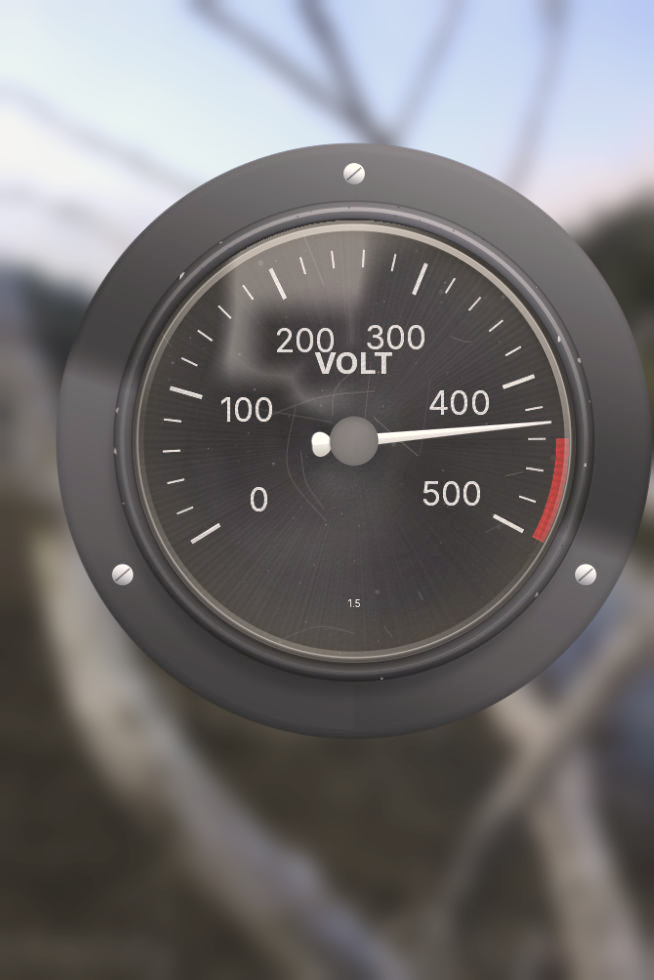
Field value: 430V
